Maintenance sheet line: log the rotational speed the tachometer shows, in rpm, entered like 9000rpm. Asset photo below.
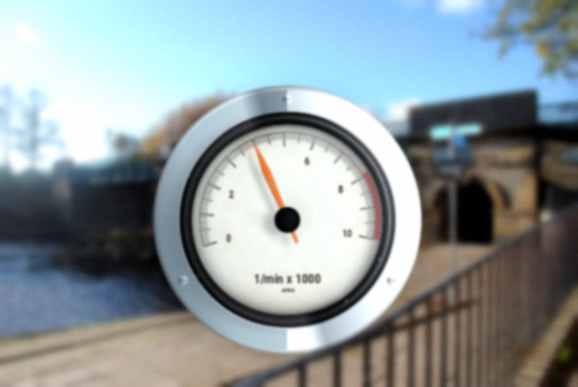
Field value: 4000rpm
